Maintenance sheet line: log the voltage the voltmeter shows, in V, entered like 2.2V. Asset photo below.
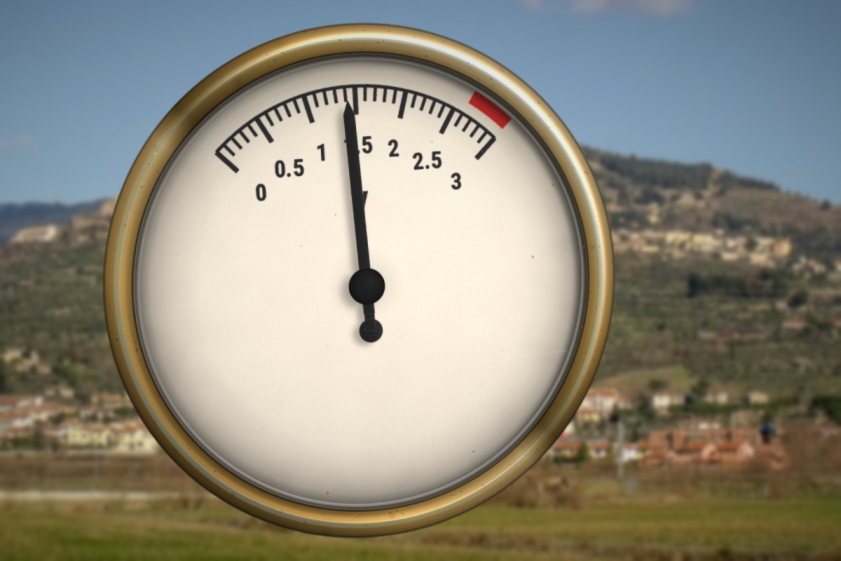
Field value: 1.4V
